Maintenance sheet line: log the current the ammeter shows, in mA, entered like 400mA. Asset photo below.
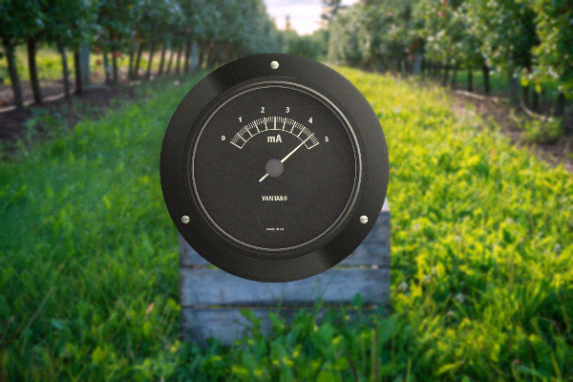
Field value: 4.5mA
